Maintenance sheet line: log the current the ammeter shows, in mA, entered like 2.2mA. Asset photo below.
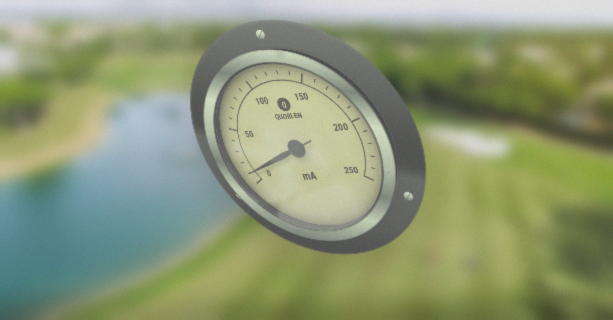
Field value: 10mA
